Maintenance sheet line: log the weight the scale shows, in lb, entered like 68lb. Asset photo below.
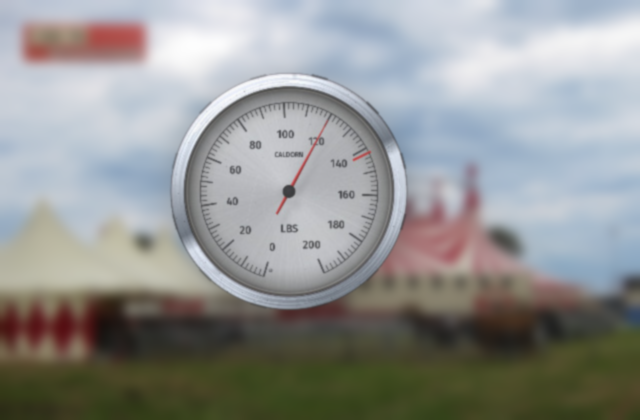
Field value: 120lb
